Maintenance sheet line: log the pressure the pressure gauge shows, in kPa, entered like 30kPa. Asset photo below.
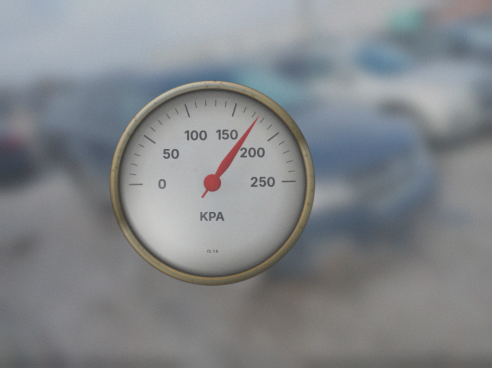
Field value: 175kPa
